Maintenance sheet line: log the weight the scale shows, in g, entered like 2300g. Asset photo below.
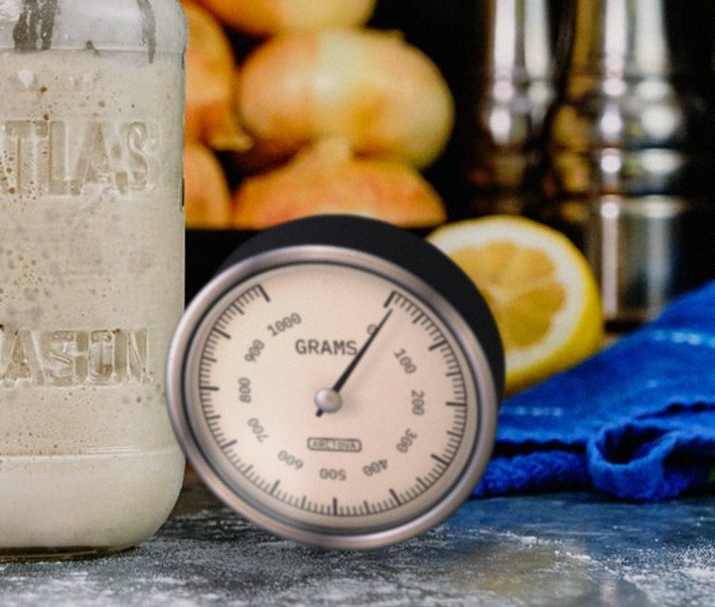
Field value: 10g
